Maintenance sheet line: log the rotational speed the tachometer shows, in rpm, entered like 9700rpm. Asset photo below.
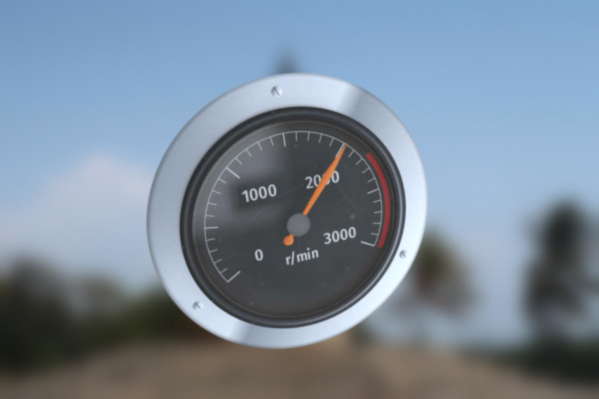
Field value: 2000rpm
